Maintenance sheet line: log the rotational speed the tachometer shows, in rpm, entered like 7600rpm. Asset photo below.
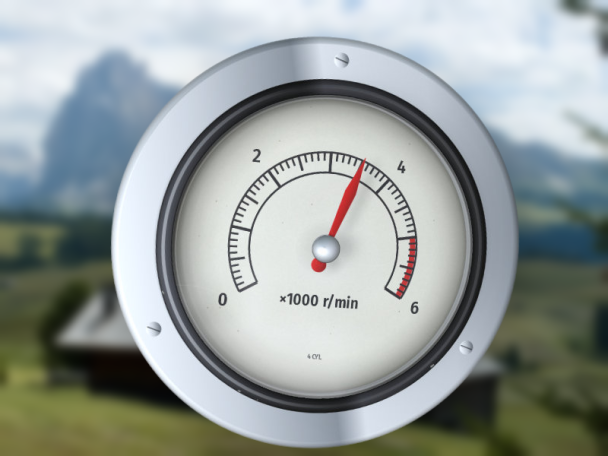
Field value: 3500rpm
